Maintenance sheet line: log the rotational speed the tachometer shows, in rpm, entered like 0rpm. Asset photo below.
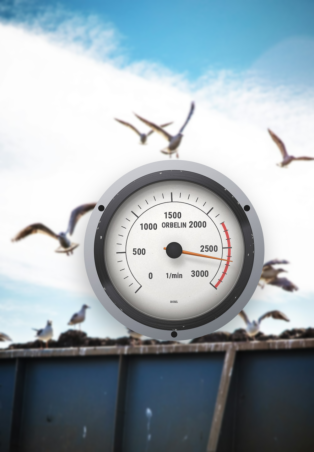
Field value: 2650rpm
